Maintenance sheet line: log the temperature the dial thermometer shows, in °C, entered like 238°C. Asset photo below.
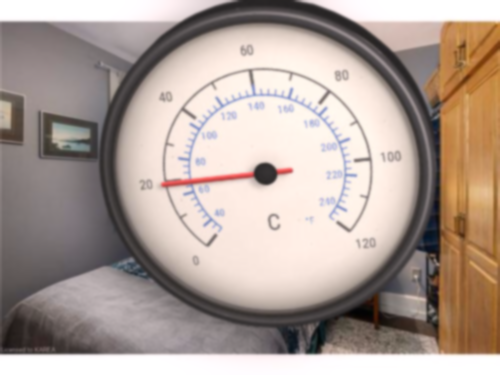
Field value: 20°C
